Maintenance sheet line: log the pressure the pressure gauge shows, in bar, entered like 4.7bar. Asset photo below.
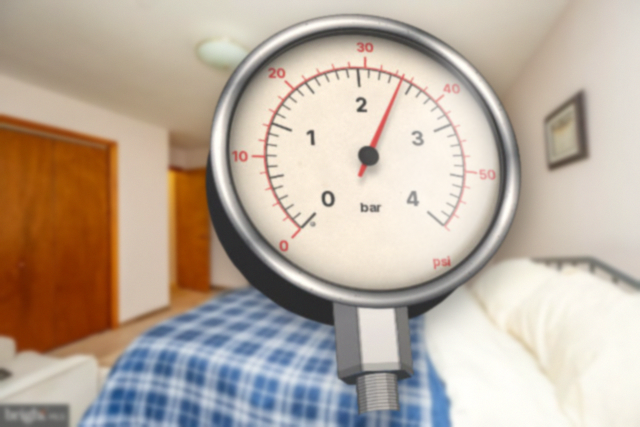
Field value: 2.4bar
